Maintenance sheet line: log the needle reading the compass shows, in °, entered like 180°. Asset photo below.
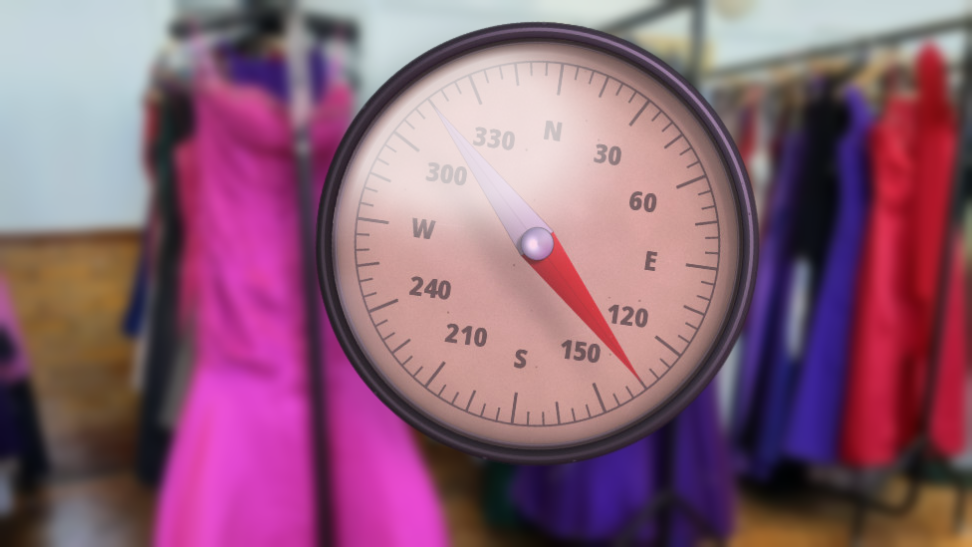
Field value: 135°
